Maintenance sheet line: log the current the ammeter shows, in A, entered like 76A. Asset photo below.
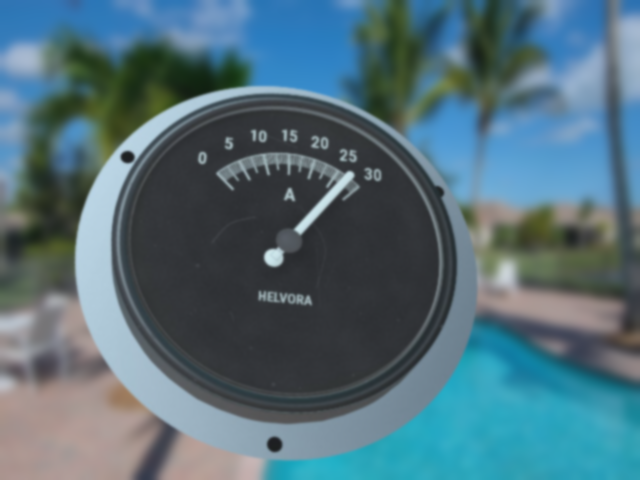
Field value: 27.5A
